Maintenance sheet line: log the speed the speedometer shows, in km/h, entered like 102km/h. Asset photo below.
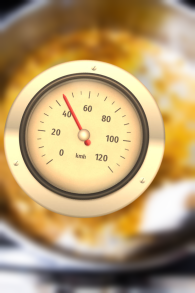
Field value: 45km/h
